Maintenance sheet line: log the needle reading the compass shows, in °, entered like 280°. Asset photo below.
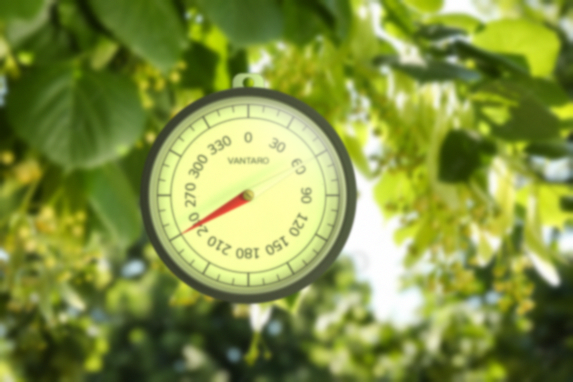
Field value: 240°
